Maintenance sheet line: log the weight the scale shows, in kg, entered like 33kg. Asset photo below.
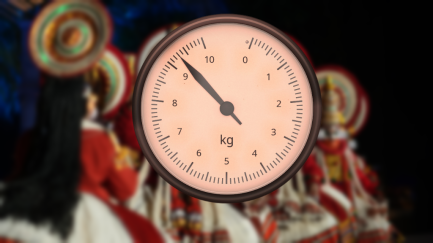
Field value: 9.3kg
